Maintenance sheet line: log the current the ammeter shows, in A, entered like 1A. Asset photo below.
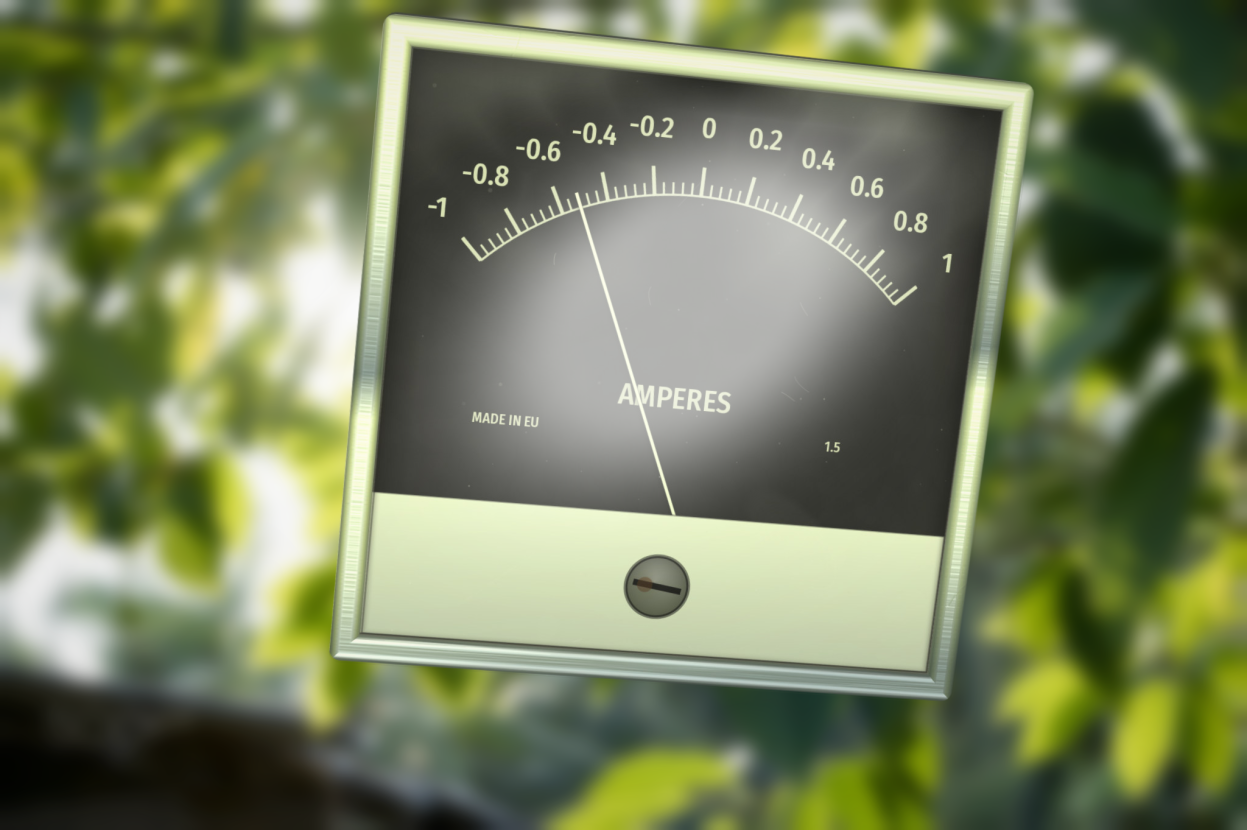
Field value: -0.52A
